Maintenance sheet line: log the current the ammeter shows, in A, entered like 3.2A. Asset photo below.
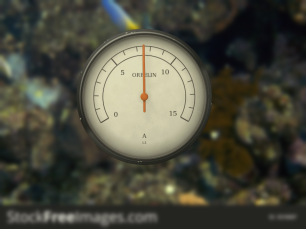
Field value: 7.5A
